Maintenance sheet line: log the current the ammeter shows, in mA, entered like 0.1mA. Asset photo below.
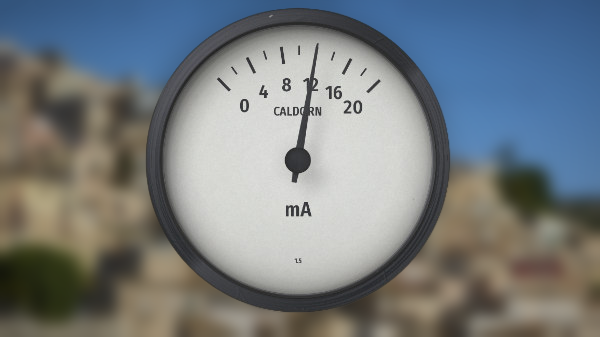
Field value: 12mA
